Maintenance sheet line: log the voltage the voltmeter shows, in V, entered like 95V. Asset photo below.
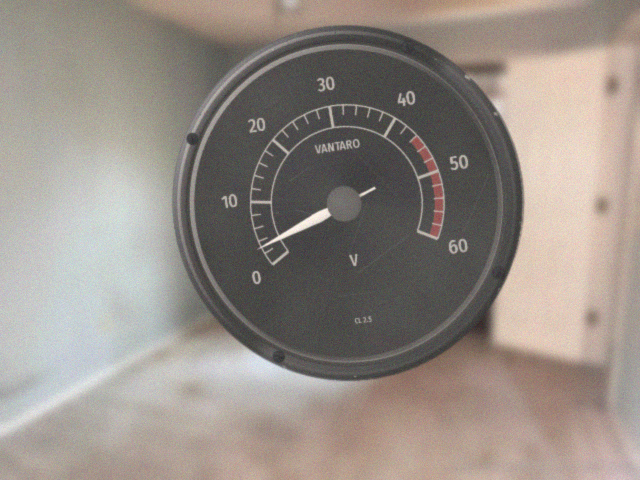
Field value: 3V
